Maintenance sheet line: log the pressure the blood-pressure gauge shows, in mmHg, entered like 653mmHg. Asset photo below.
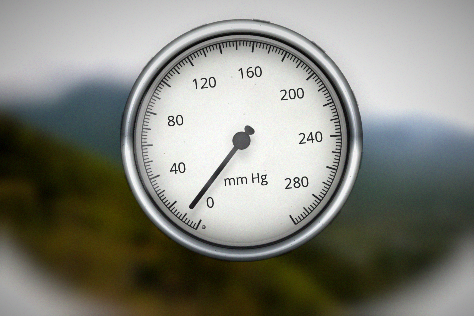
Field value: 10mmHg
